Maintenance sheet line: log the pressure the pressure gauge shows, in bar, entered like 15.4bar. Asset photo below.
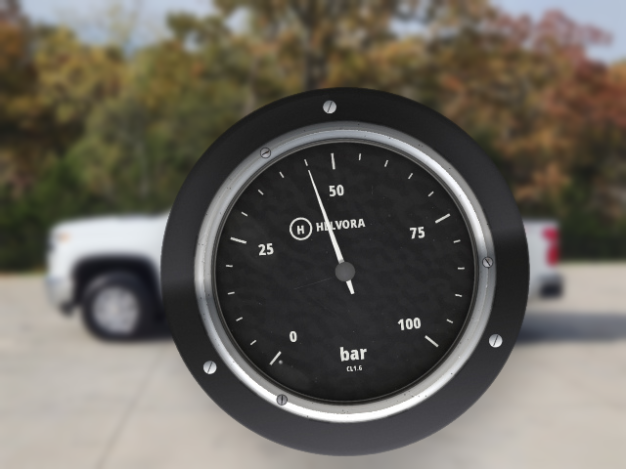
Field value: 45bar
